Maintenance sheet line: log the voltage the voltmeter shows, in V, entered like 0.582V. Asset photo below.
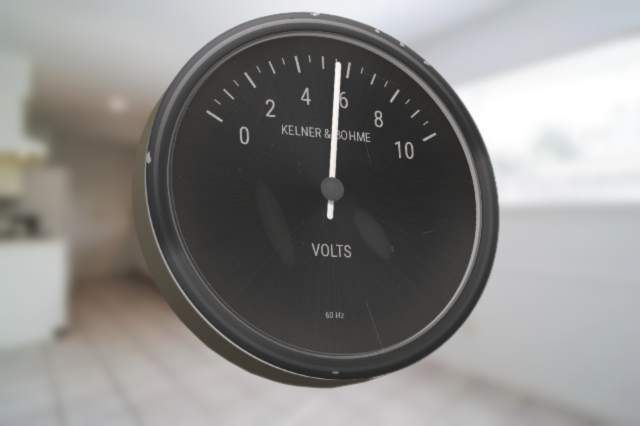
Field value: 5.5V
